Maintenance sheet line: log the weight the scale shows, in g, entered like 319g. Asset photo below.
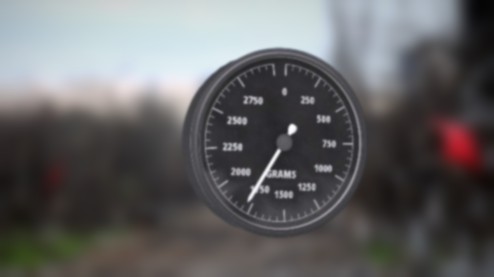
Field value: 1800g
